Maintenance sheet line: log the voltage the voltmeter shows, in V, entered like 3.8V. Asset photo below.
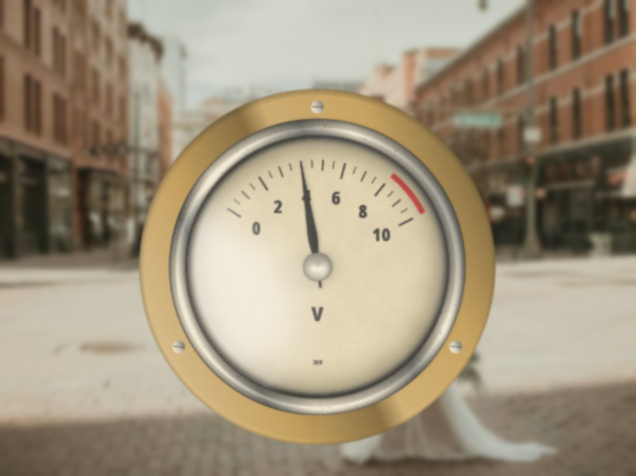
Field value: 4V
